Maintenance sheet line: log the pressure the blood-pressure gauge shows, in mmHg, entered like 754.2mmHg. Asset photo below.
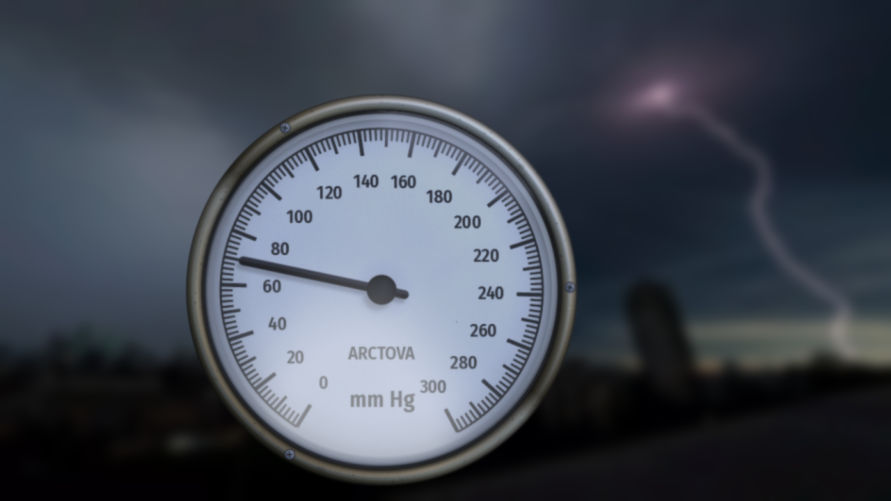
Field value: 70mmHg
